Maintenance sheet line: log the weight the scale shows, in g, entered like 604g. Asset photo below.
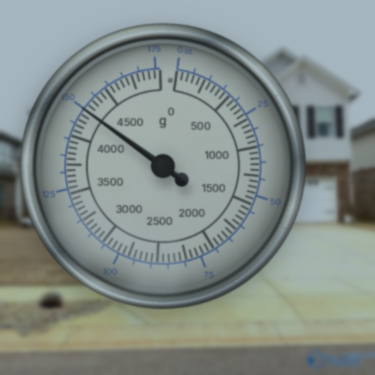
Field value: 4250g
